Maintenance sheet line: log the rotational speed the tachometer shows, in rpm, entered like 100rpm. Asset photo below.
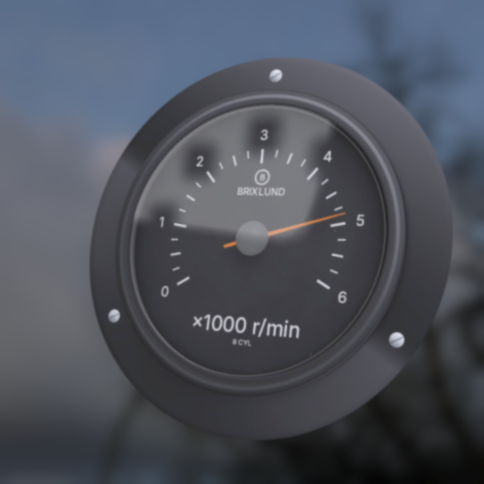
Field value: 4875rpm
